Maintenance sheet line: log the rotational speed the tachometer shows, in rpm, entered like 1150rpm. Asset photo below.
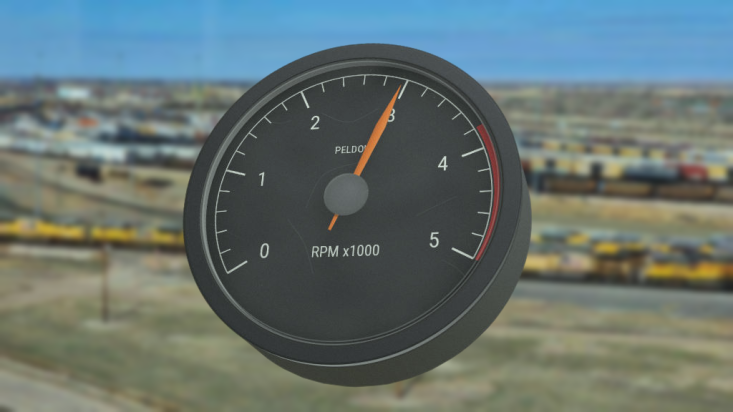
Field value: 3000rpm
